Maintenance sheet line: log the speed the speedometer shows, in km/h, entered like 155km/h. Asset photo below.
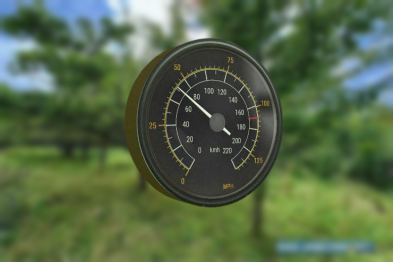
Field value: 70km/h
